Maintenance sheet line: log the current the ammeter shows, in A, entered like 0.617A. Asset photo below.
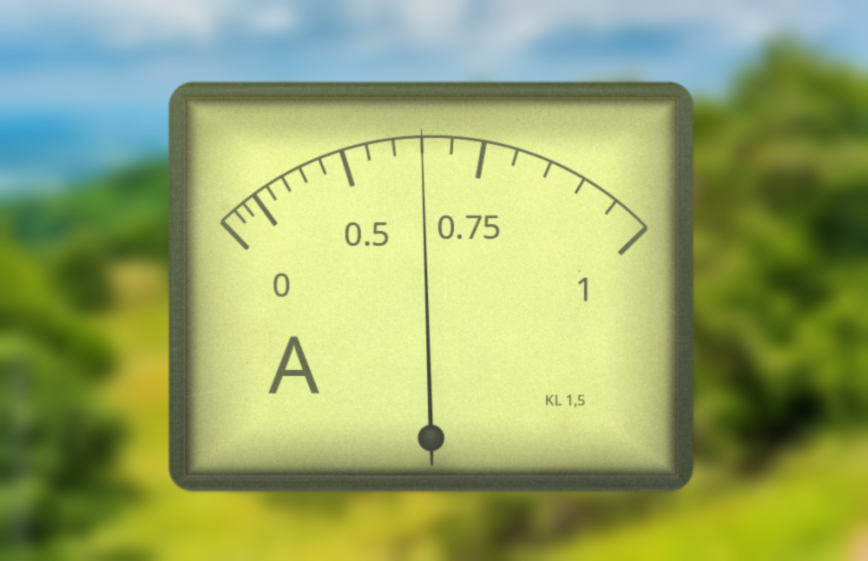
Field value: 0.65A
